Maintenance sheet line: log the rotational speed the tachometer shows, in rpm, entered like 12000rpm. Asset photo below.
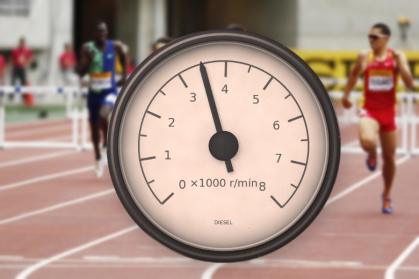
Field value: 3500rpm
